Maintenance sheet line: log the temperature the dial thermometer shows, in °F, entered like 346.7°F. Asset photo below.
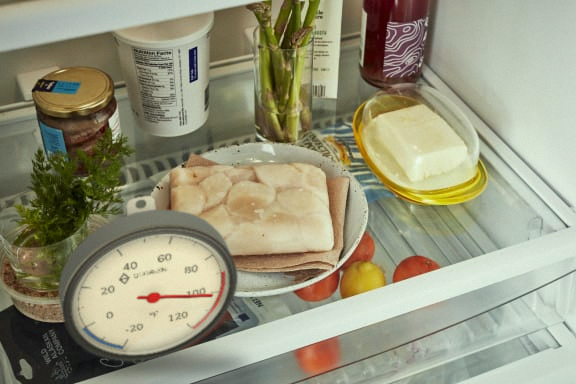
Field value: 100°F
